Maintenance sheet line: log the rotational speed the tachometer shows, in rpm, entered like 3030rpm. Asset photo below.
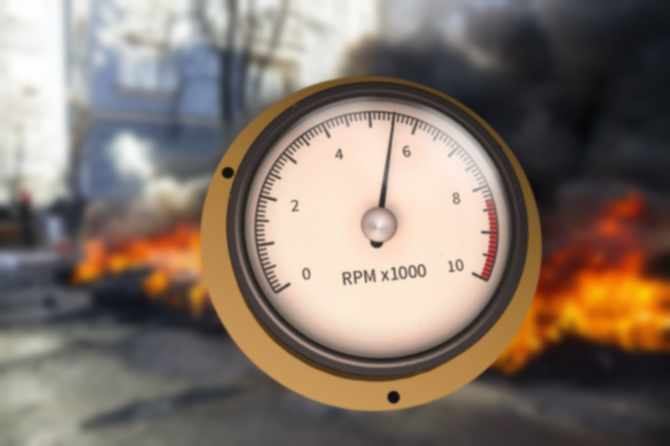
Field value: 5500rpm
